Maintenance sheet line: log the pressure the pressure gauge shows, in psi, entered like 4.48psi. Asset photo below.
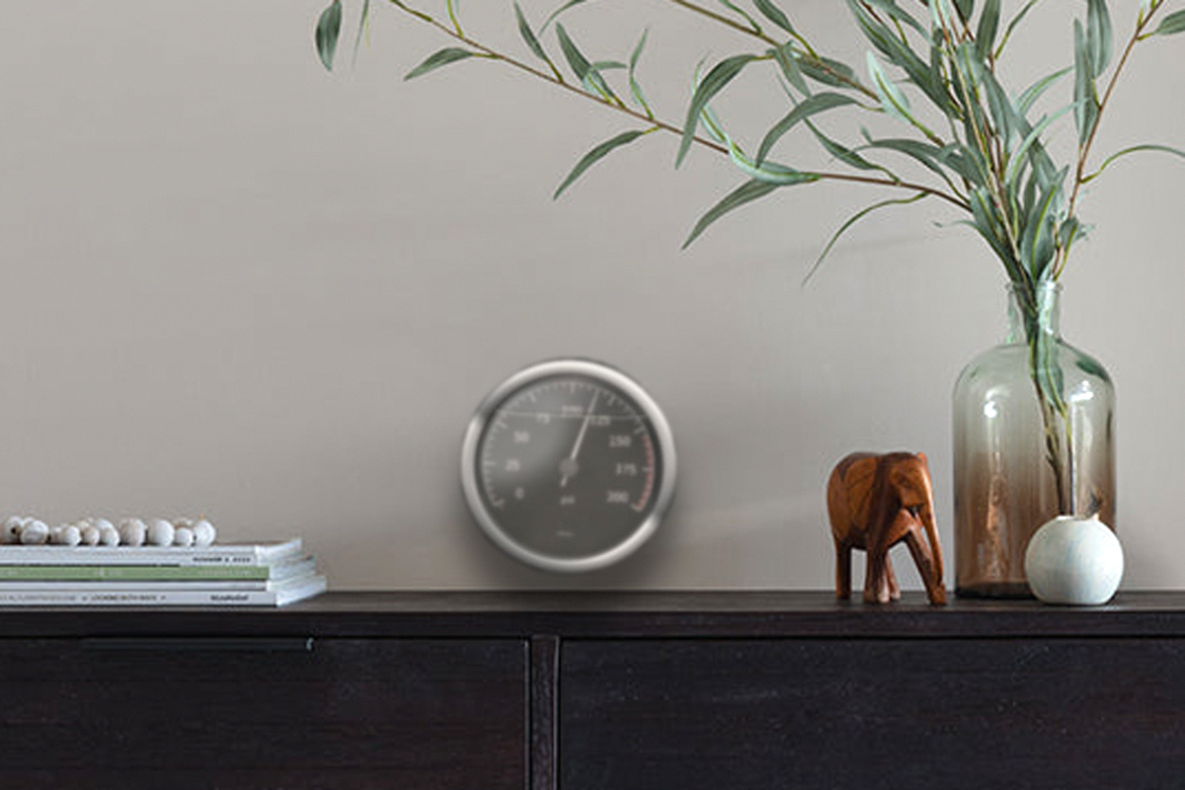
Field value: 115psi
